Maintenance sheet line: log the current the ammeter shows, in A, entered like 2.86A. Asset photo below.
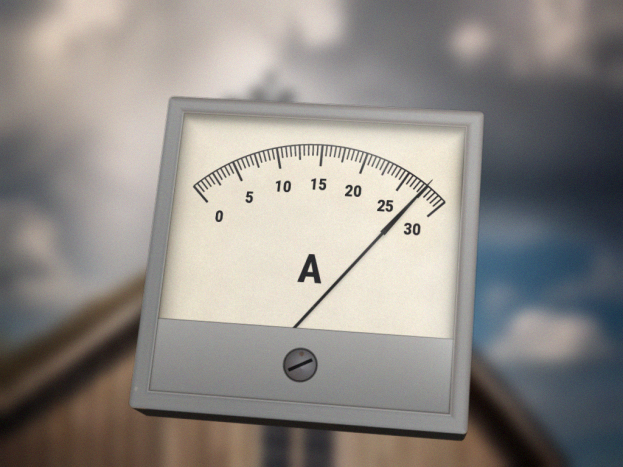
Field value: 27.5A
